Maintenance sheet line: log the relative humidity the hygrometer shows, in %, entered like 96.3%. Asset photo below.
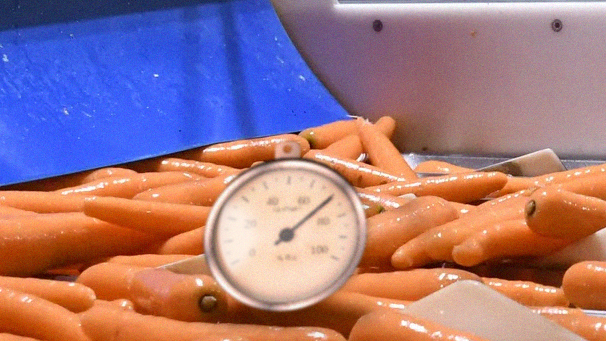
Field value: 70%
